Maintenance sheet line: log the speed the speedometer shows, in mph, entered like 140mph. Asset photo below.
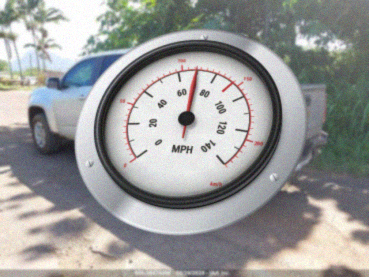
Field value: 70mph
